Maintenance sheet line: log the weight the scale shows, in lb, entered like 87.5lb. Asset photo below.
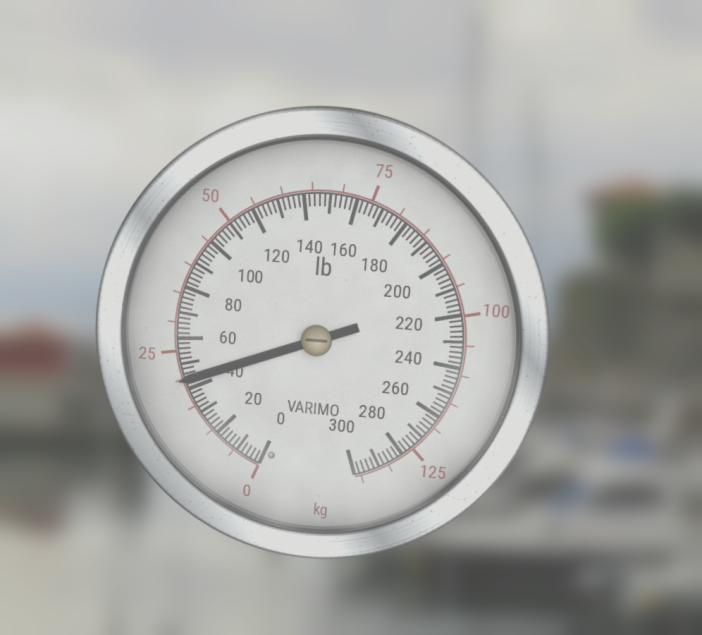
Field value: 44lb
